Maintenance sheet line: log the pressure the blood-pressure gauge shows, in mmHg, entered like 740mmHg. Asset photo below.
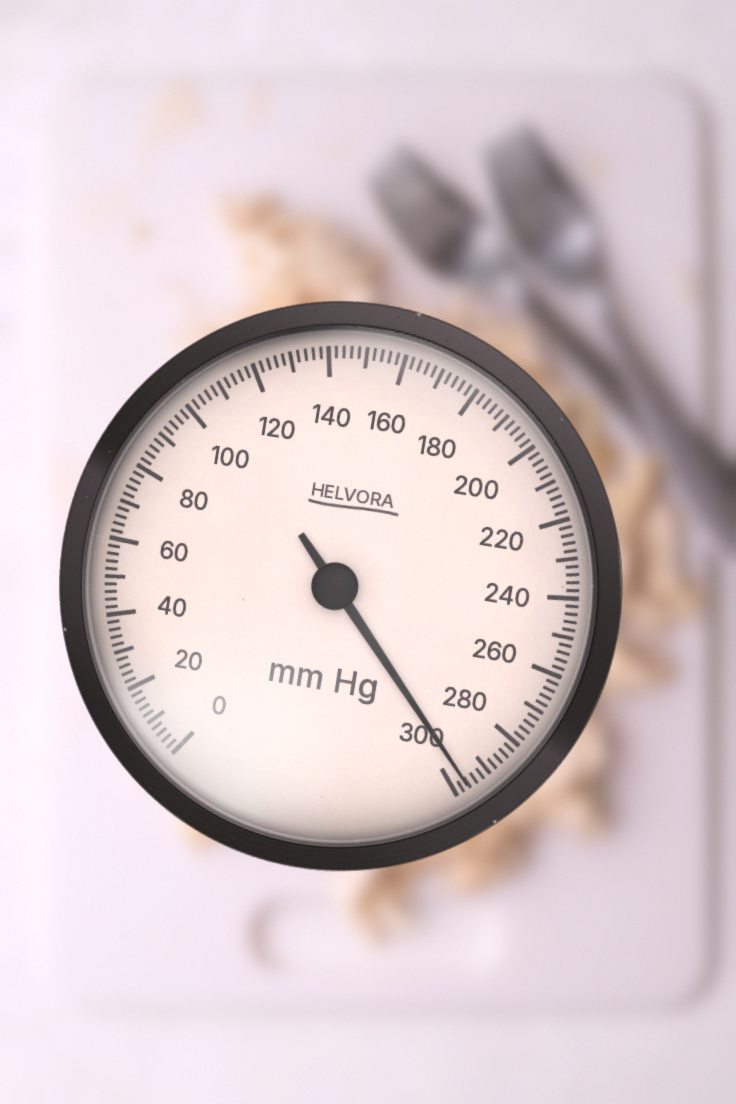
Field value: 296mmHg
